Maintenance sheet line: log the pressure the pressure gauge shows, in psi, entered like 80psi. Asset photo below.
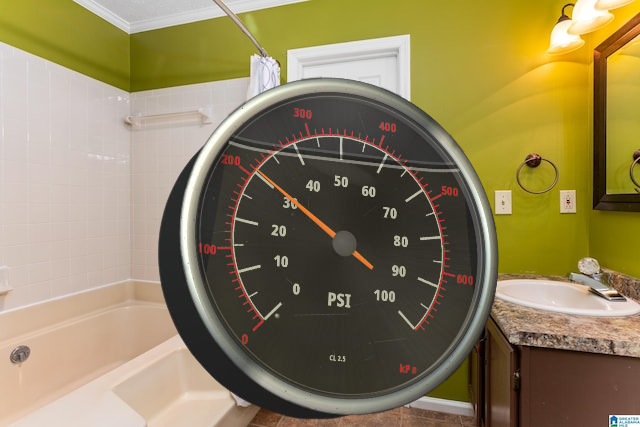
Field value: 30psi
